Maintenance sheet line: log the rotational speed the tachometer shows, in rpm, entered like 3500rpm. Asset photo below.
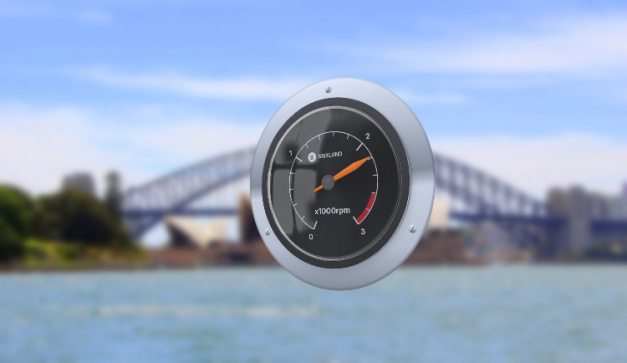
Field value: 2200rpm
